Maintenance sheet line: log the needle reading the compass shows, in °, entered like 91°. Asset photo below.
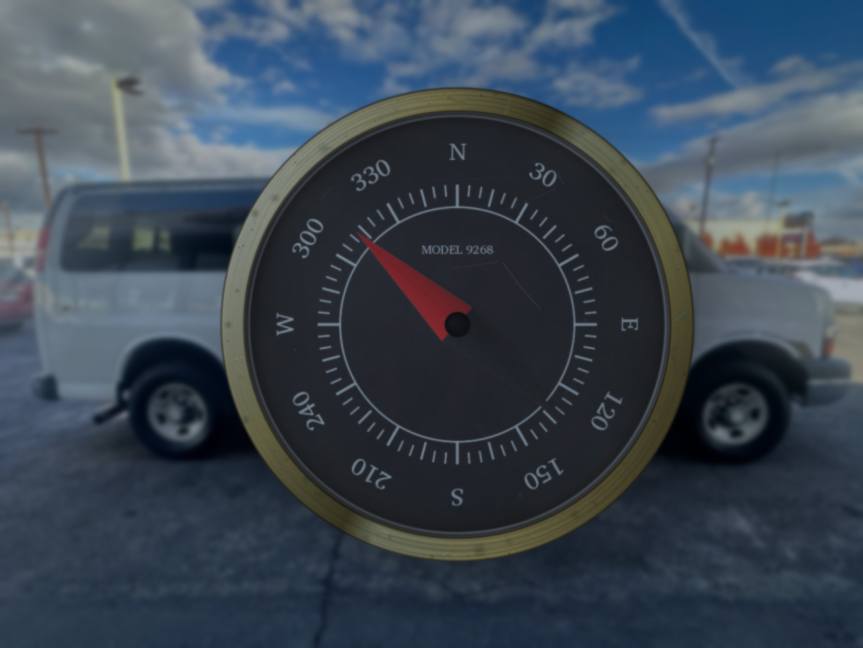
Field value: 312.5°
